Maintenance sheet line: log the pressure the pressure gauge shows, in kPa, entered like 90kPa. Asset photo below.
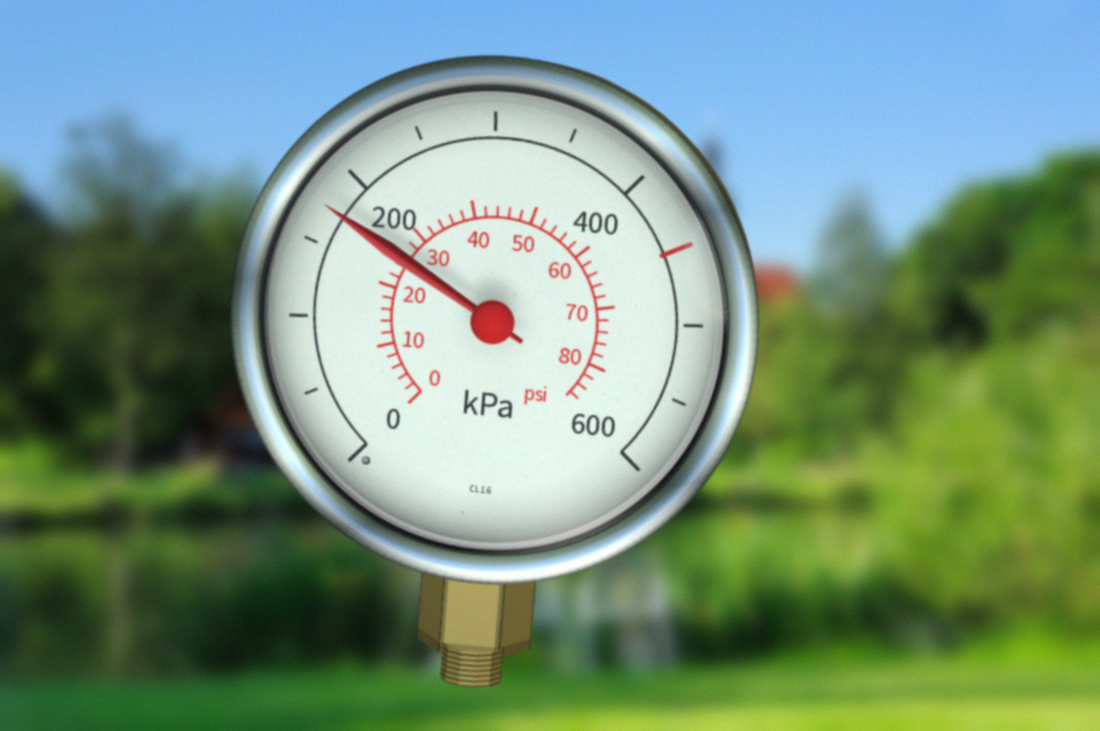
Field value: 175kPa
